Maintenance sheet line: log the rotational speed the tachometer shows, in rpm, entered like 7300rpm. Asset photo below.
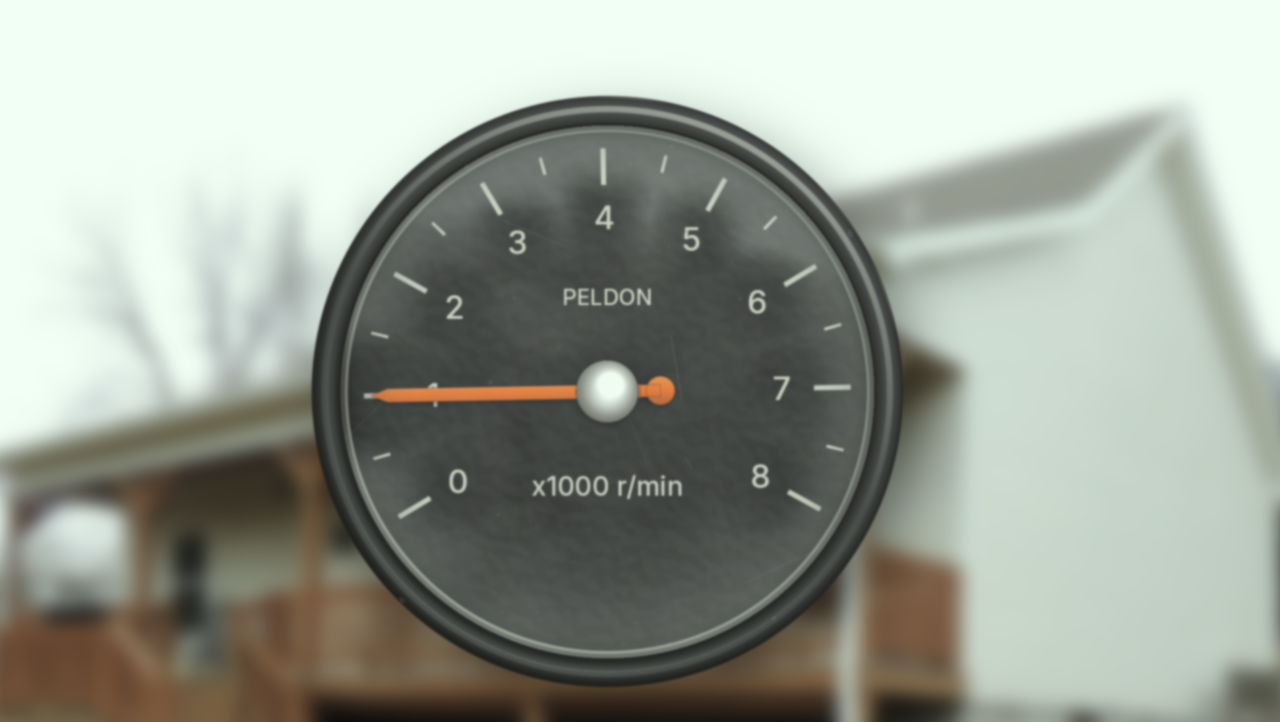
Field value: 1000rpm
